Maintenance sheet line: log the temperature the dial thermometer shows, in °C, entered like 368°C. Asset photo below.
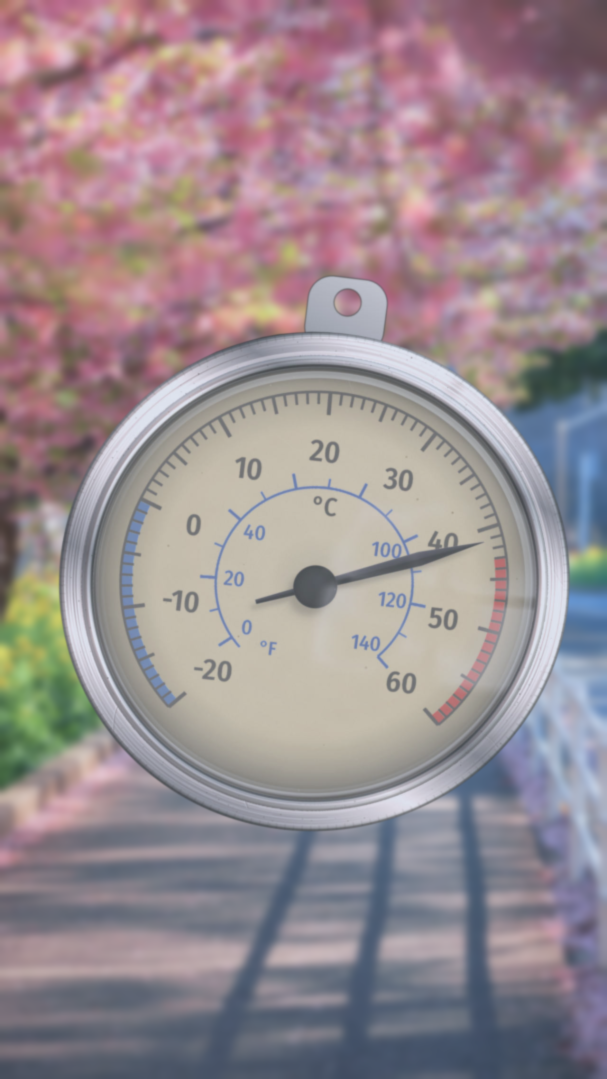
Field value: 41°C
